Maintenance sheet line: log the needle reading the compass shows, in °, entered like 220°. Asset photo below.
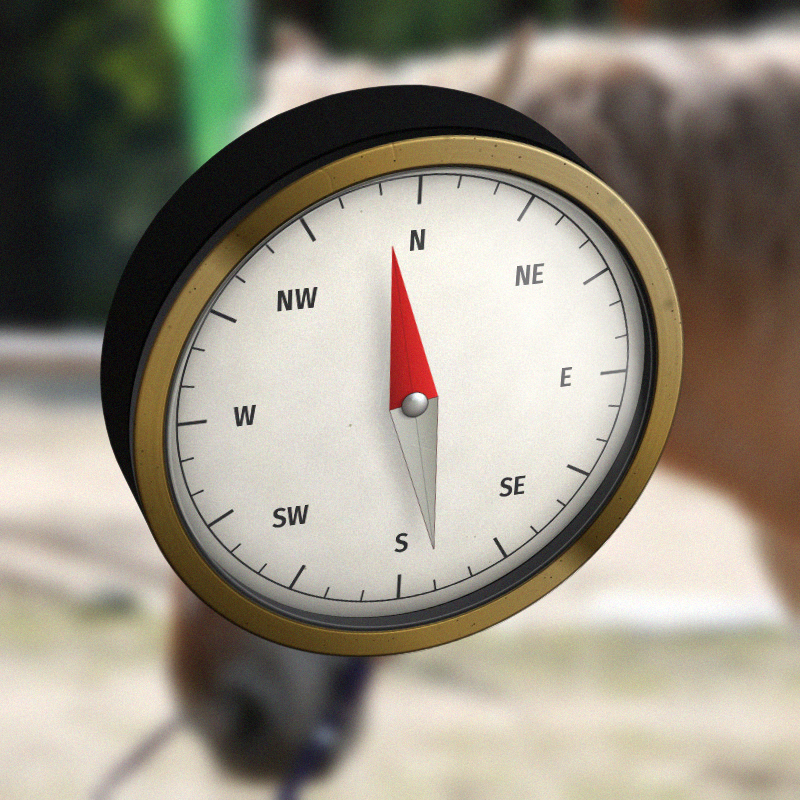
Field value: 350°
